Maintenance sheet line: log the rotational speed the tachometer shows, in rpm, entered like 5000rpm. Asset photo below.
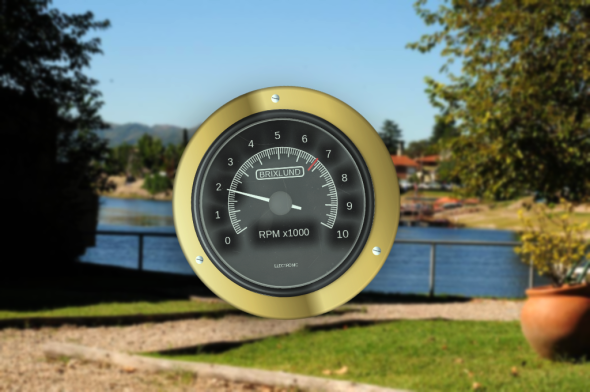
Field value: 2000rpm
